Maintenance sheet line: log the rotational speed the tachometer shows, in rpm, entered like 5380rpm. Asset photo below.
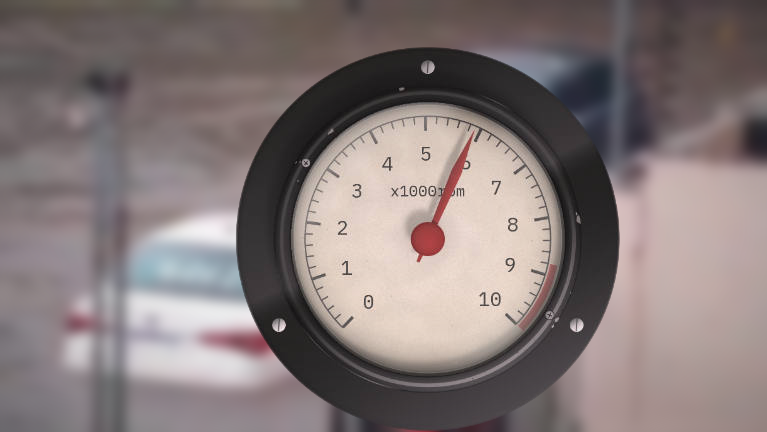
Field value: 5900rpm
